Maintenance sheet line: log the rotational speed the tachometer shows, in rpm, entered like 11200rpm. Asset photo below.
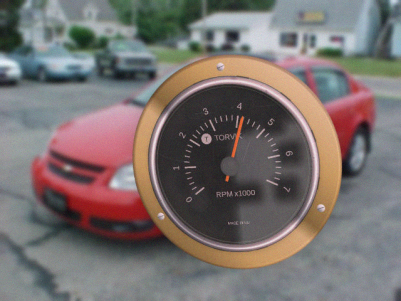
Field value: 4200rpm
